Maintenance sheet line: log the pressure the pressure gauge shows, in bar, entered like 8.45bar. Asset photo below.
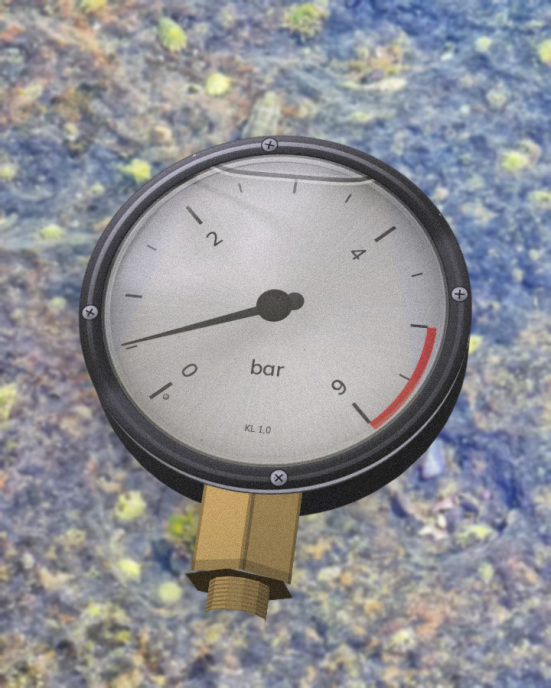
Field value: 0.5bar
